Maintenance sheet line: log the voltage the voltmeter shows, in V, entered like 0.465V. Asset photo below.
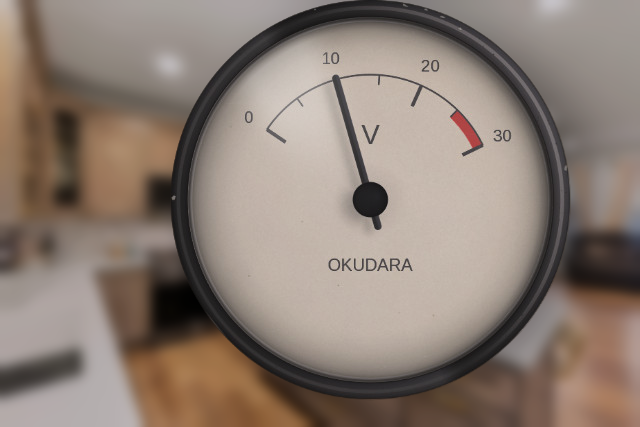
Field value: 10V
